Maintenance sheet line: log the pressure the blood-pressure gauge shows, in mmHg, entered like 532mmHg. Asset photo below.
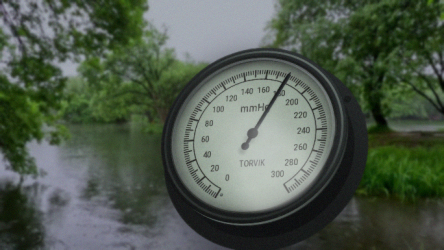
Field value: 180mmHg
